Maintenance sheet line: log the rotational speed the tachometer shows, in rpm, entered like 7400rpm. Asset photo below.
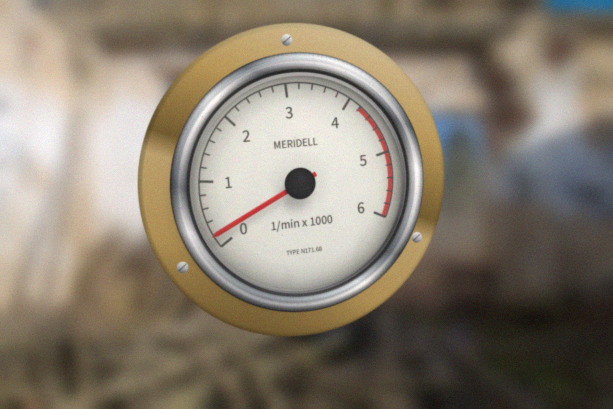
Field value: 200rpm
